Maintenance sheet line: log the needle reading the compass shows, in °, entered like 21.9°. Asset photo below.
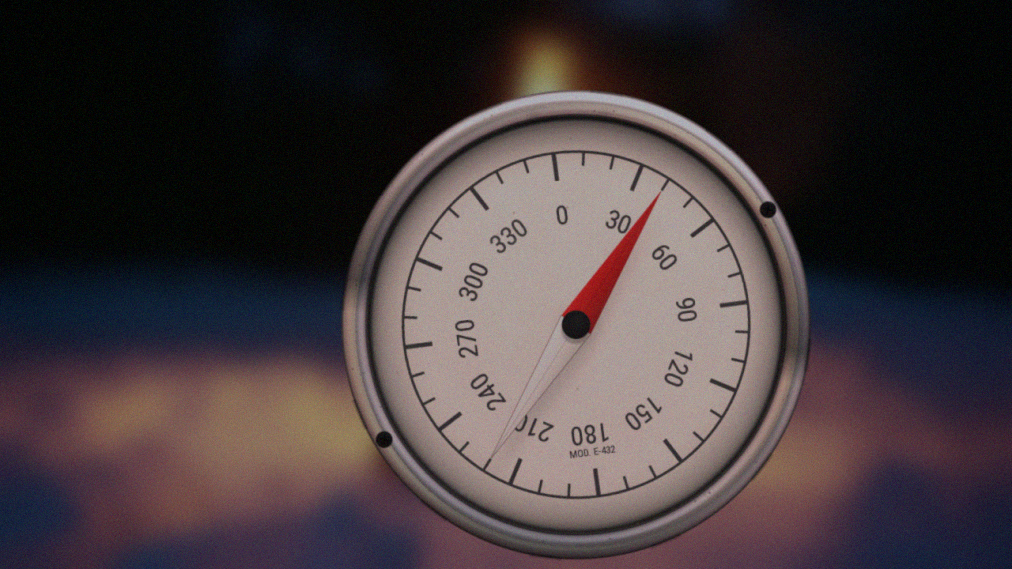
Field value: 40°
